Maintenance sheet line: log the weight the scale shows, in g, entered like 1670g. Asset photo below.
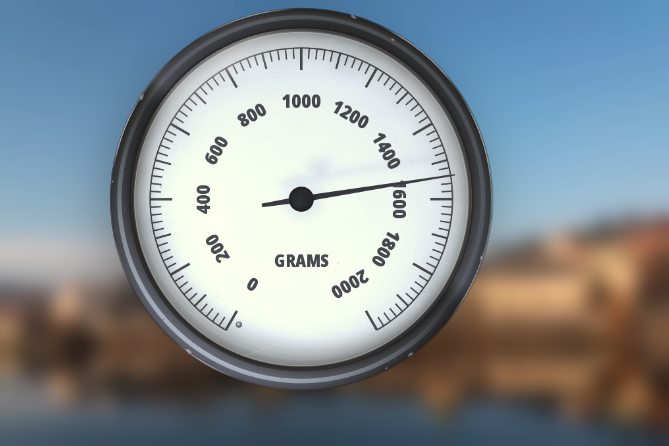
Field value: 1540g
